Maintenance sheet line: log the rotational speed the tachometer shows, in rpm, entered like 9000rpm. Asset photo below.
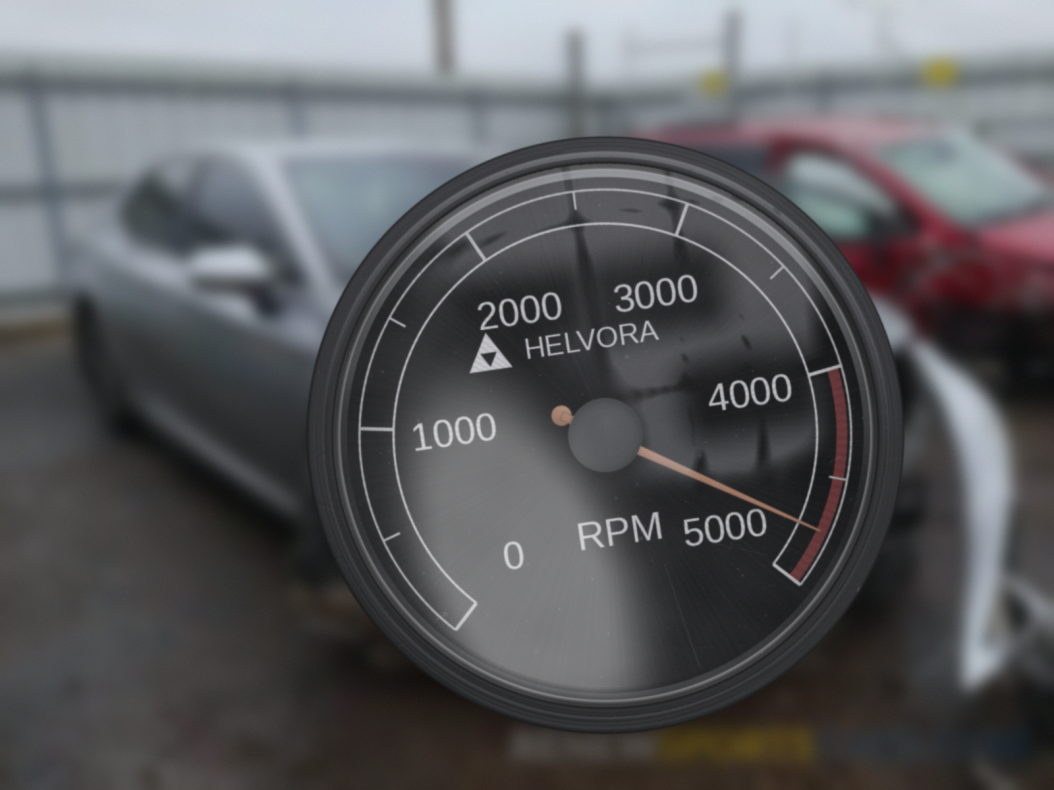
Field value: 4750rpm
